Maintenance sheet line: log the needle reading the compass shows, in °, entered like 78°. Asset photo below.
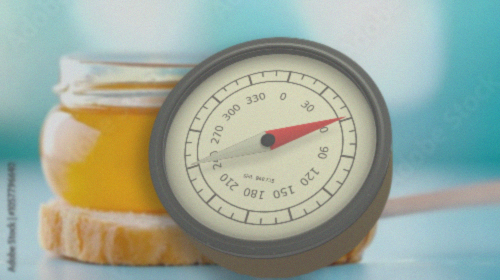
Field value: 60°
